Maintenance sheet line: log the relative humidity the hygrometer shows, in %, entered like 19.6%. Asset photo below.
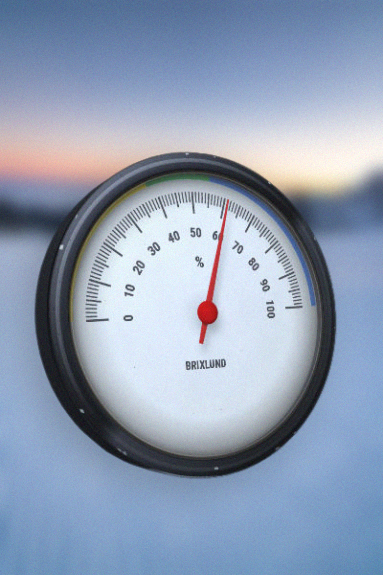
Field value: 60%
